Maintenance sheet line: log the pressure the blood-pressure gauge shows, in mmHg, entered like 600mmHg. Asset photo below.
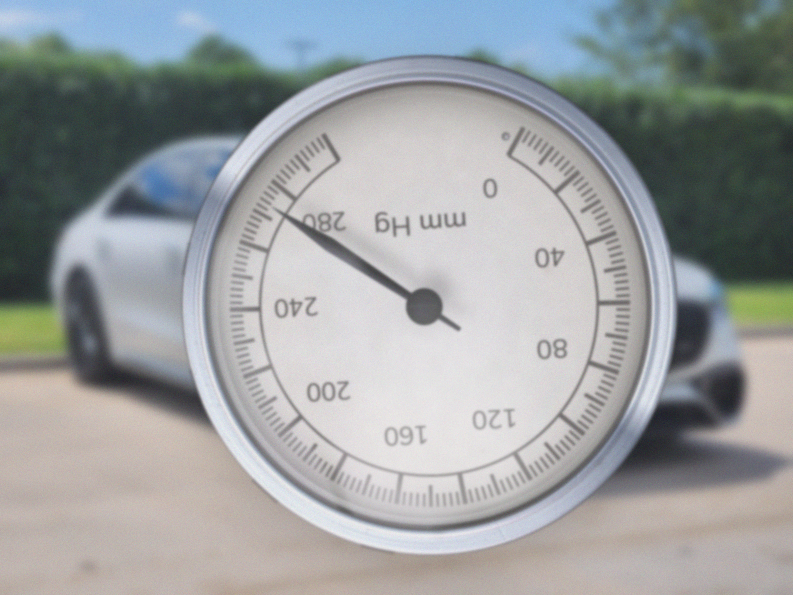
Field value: 274mmHg
